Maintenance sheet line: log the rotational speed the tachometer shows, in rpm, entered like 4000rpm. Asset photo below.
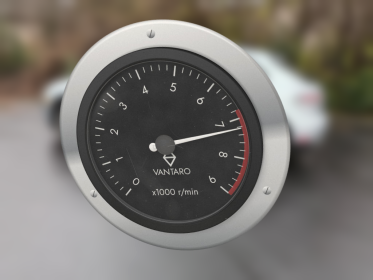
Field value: 7200rpm
